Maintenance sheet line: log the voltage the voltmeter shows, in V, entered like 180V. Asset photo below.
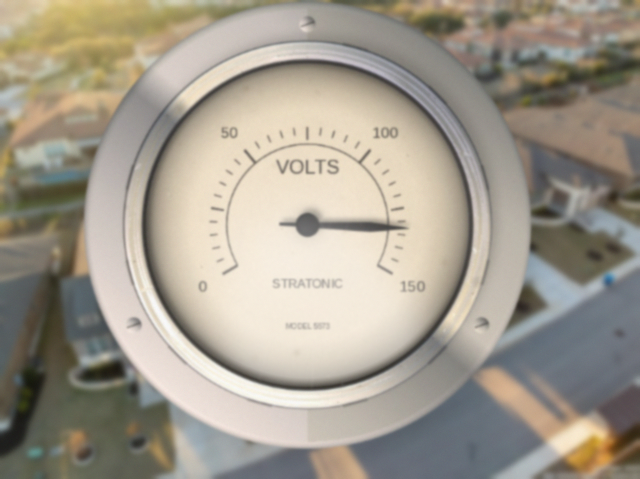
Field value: 132.5V
